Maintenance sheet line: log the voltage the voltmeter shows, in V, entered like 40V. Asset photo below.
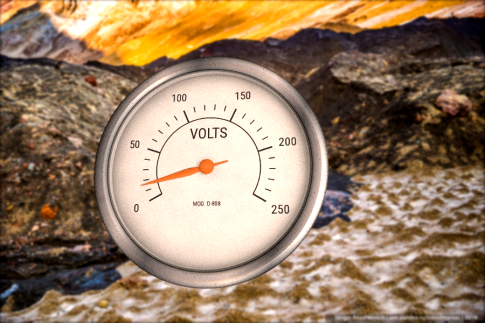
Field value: 15V
